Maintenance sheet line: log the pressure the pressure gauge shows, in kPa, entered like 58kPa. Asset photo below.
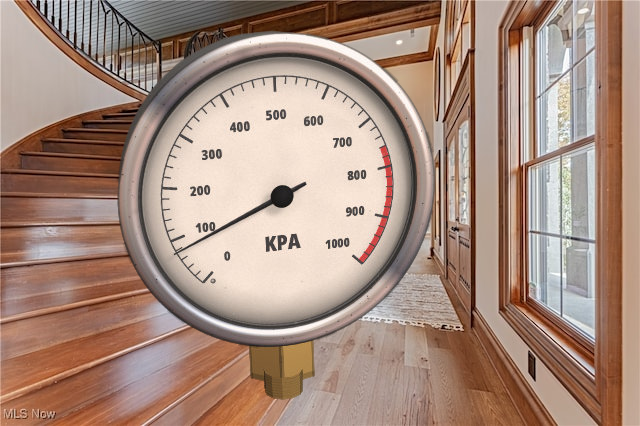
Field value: 80kPa
